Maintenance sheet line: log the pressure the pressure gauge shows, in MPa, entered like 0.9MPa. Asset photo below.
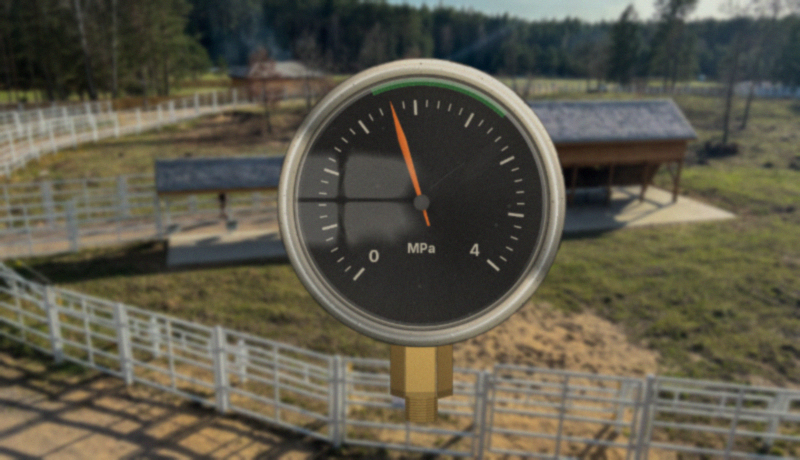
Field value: 1.8MPa
